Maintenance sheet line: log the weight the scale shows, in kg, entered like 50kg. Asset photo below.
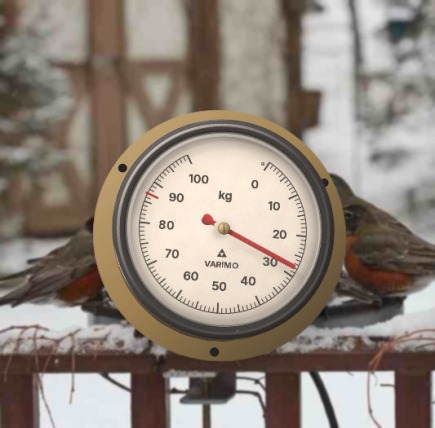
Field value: 28kg
